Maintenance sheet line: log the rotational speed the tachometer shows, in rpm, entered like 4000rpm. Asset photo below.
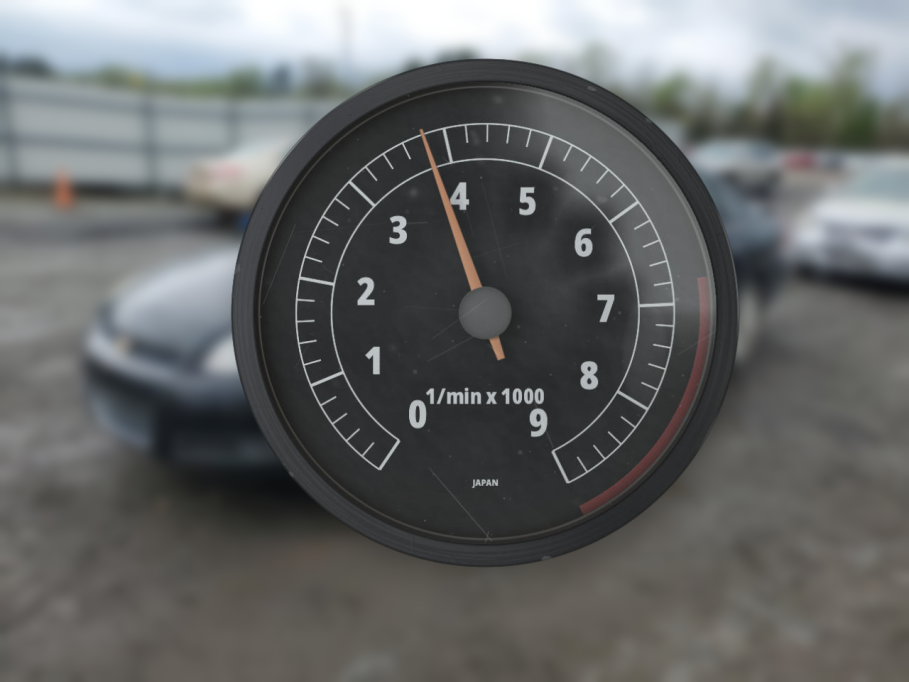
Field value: 3800rpm
